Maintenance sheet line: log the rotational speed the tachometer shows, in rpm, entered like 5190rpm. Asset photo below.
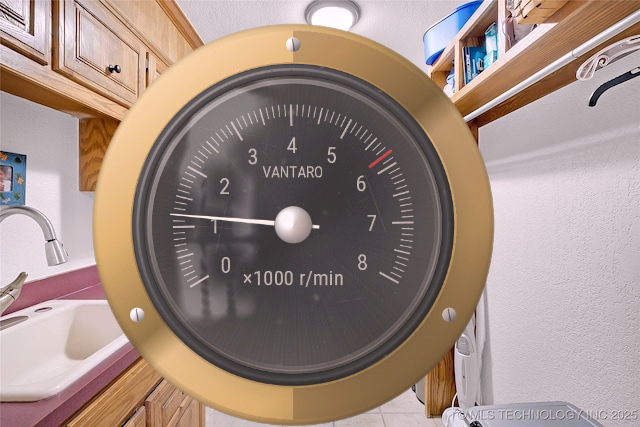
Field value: 1200rpm
